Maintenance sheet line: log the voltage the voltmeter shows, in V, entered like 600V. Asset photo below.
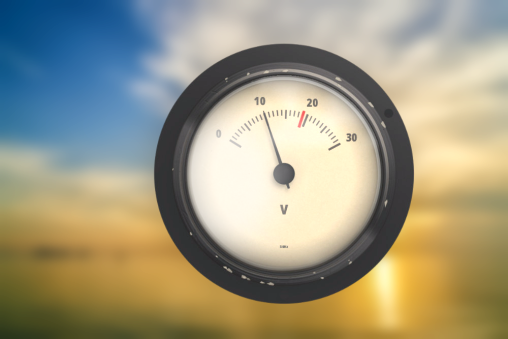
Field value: 10V
